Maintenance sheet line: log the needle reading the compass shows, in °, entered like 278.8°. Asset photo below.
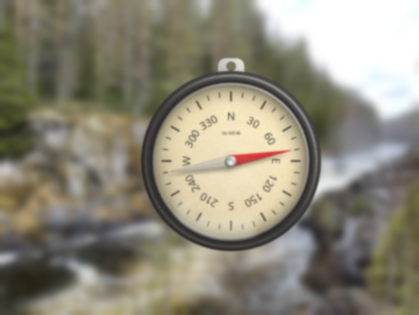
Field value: 80°
